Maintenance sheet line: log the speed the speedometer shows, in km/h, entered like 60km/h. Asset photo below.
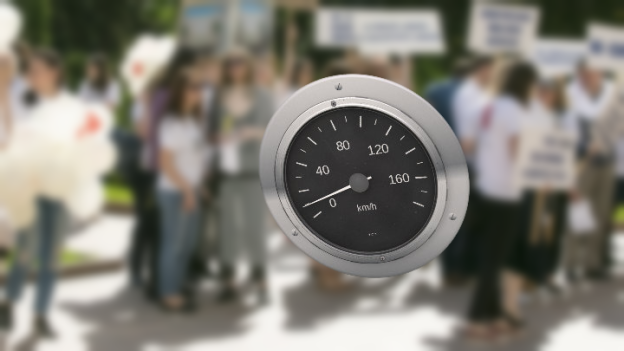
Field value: 10km/h
